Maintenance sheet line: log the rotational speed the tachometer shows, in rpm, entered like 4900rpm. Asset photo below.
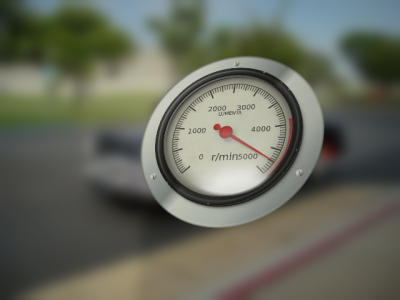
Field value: 4750rpm
